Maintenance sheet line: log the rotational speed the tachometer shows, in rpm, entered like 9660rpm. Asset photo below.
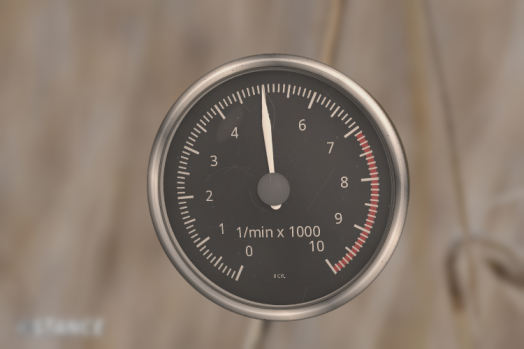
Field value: 5000rpm
